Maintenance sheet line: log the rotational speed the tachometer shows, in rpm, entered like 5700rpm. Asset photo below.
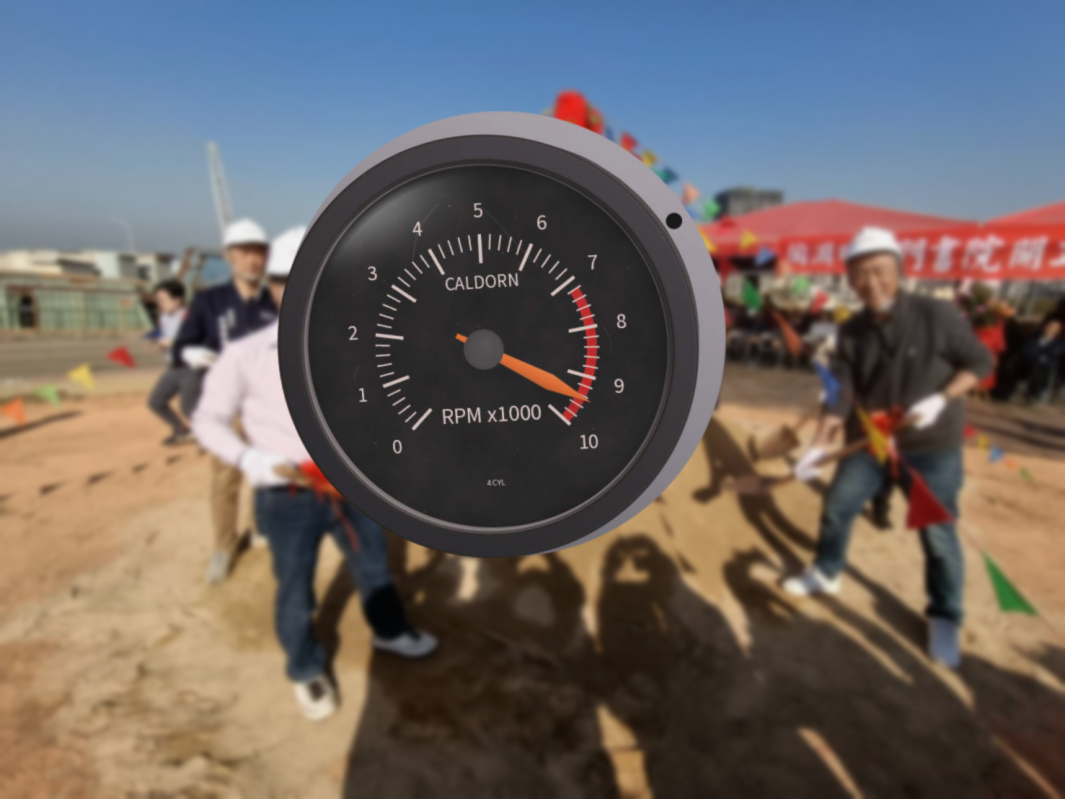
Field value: 9400rpm
